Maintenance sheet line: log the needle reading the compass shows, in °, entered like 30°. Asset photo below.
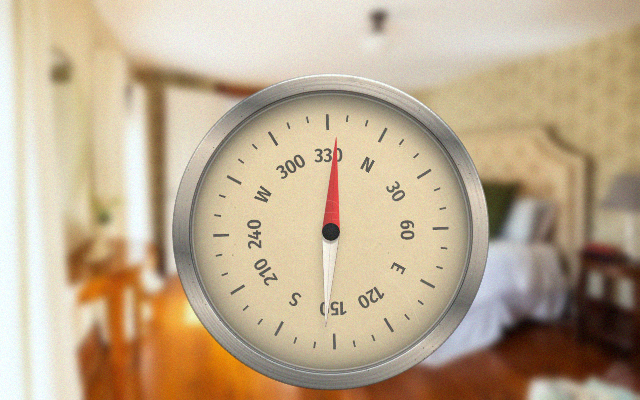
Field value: 335°
